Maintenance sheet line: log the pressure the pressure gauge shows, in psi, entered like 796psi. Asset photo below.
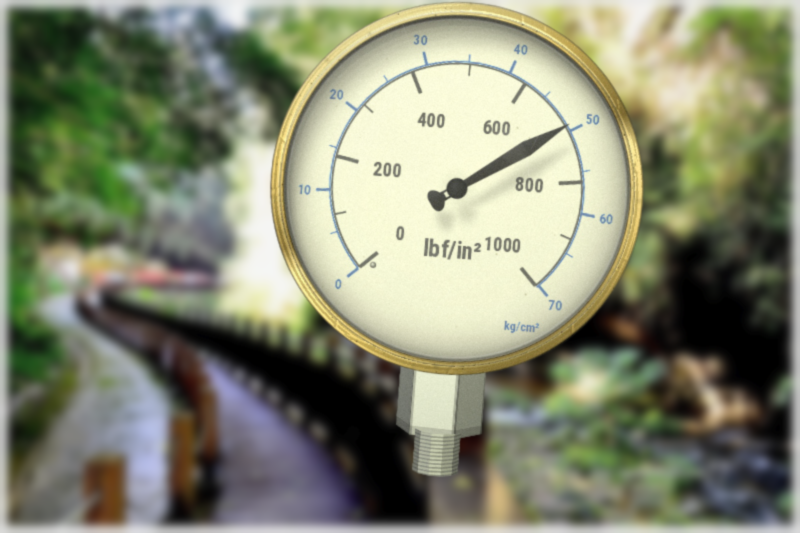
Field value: 700psi
